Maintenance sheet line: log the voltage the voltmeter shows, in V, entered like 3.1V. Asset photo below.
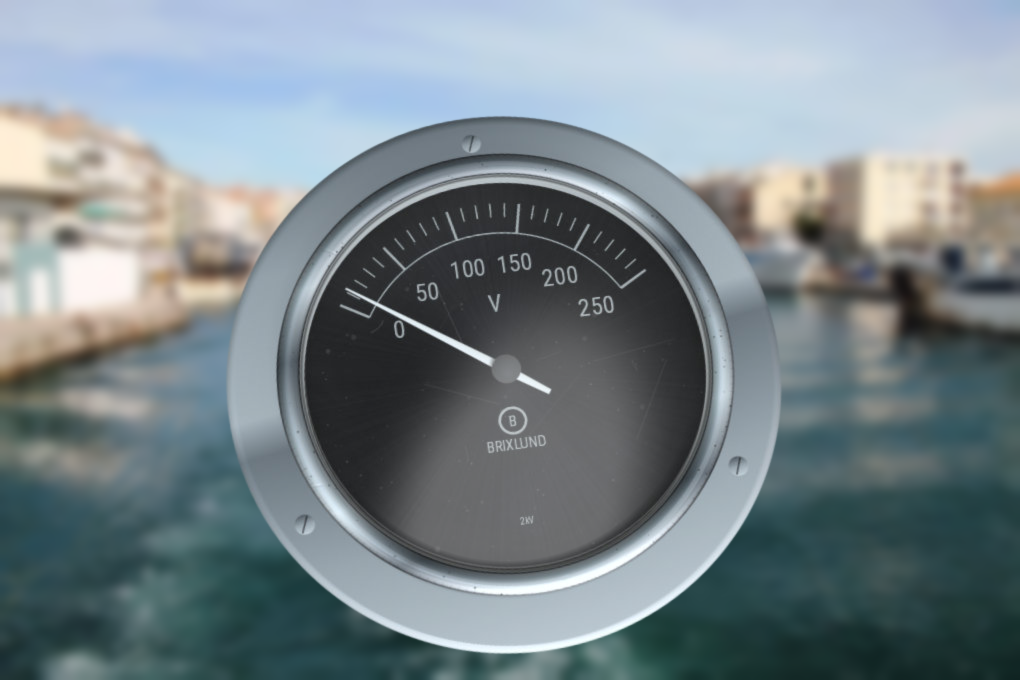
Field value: 10V
